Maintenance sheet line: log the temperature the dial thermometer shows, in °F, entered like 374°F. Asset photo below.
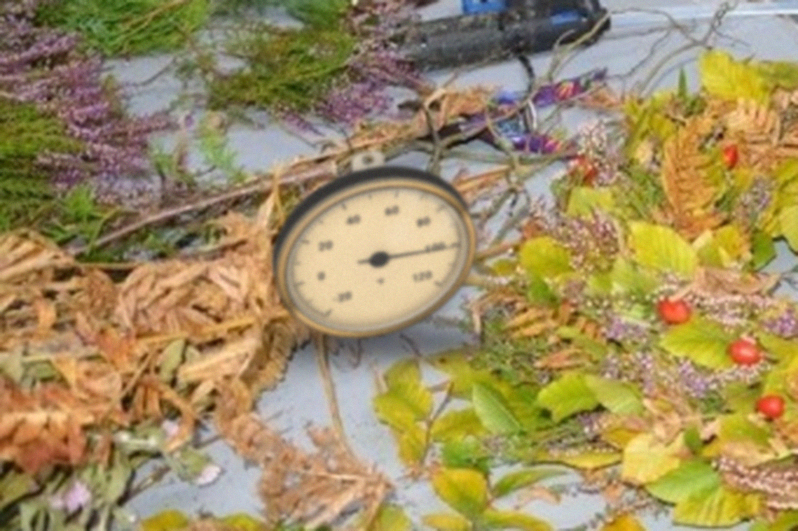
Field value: 100°F
